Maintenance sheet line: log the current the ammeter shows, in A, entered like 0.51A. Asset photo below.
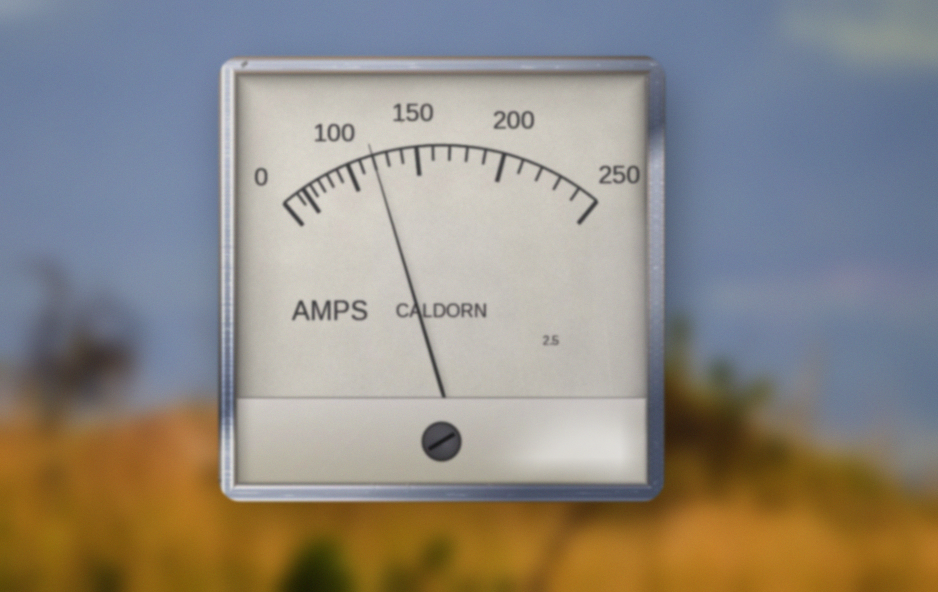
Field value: 120A
